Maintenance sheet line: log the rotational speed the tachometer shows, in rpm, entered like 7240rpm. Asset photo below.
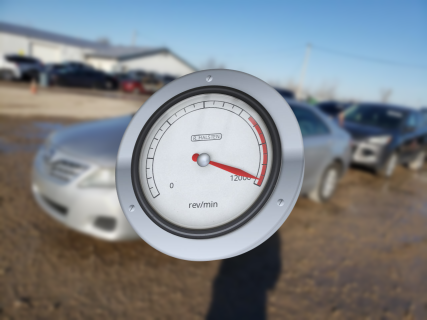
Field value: 11750rpm
